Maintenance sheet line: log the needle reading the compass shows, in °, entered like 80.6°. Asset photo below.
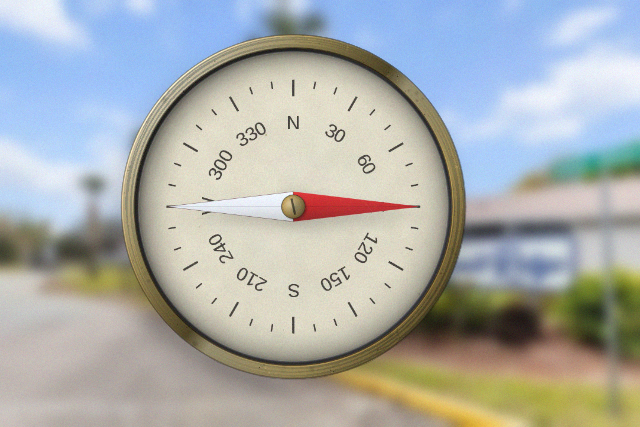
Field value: 90°
